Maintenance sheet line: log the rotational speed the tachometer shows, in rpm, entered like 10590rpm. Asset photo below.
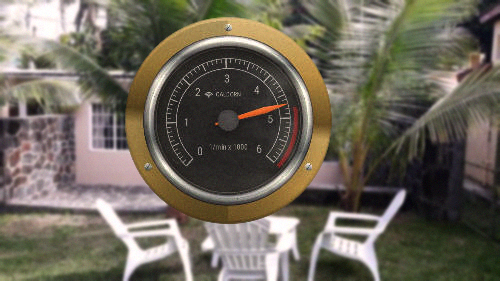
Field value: 4700rpm
